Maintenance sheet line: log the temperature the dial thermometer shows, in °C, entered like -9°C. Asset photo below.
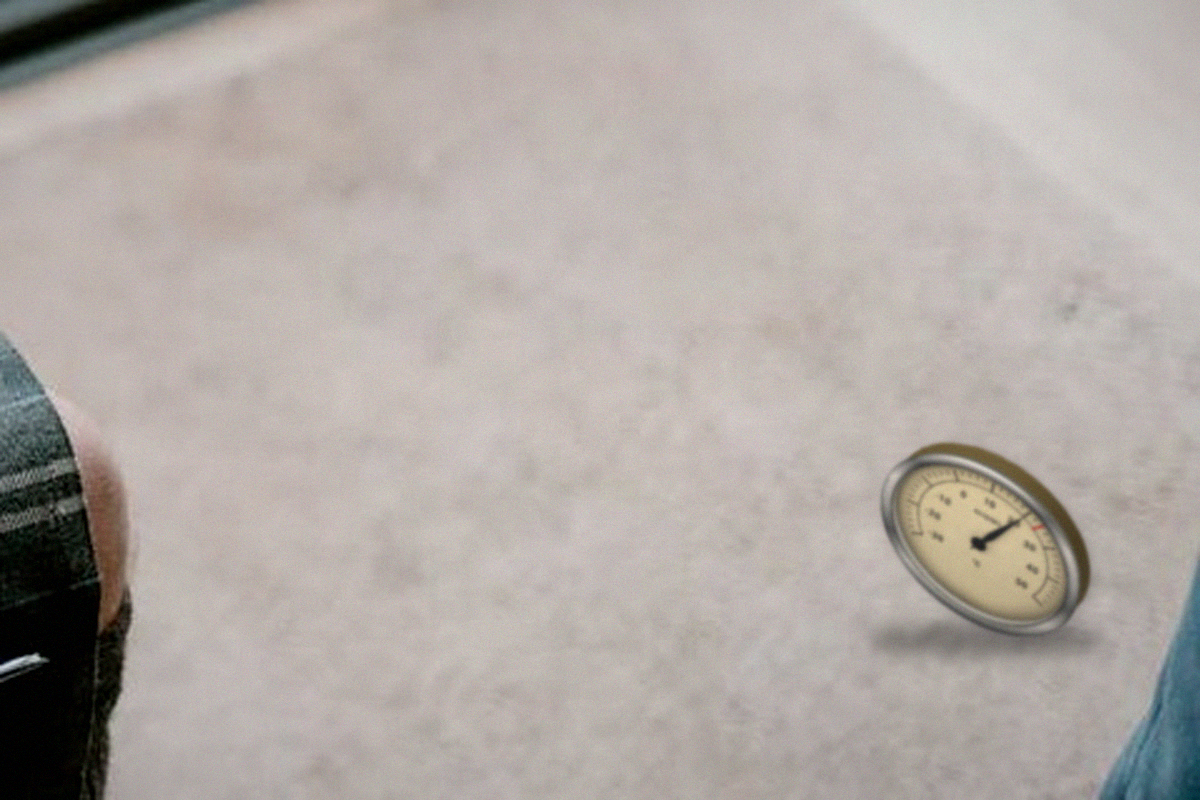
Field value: 20°C
